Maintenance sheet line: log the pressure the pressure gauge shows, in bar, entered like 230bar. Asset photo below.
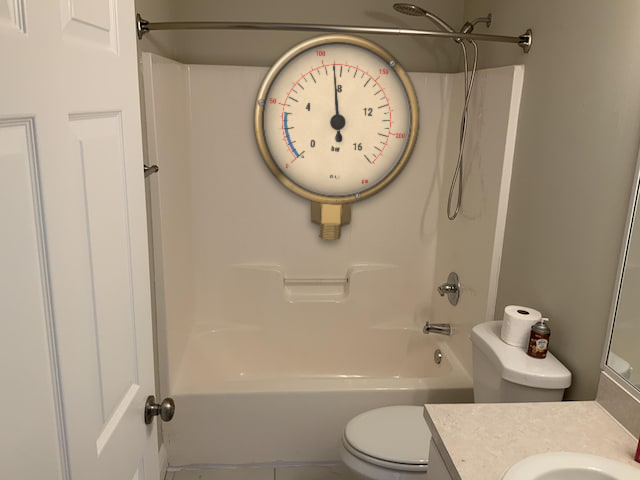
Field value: 7.5bar
